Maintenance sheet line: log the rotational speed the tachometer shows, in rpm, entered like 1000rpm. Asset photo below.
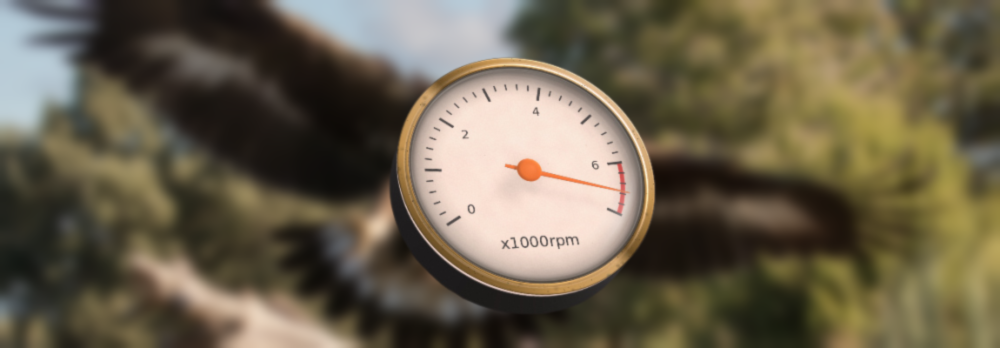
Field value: 6600rpm
